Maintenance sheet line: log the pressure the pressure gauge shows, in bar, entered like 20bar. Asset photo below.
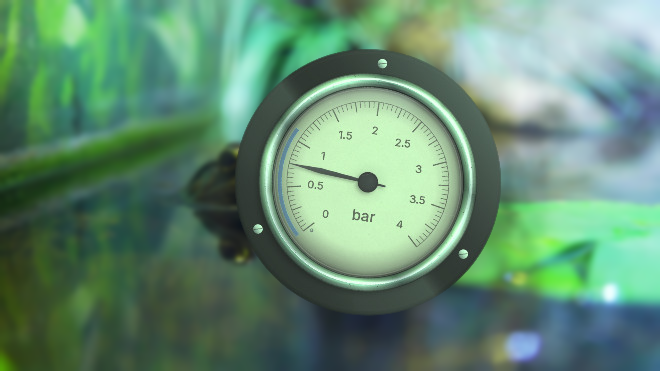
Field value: 0.75bar
